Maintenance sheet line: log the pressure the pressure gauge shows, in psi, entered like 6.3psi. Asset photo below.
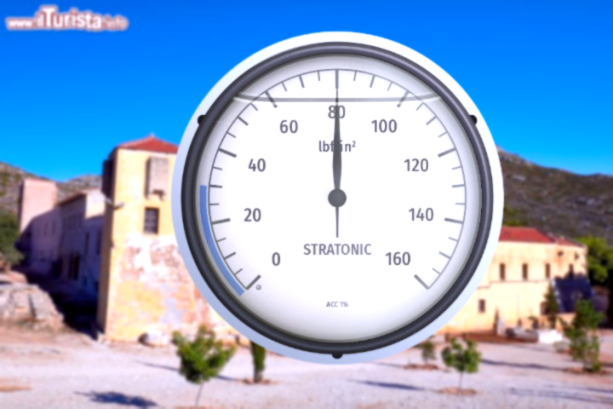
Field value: 80psi
